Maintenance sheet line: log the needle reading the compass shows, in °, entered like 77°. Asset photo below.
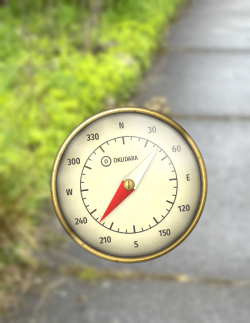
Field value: 225°
